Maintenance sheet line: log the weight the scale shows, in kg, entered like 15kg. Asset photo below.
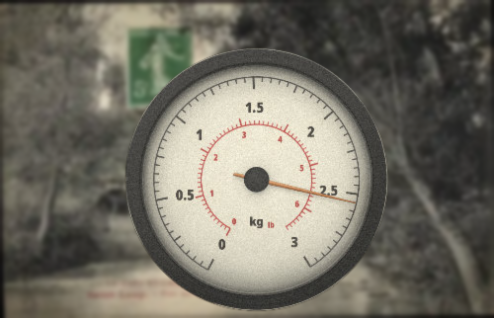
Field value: 2.55kg
